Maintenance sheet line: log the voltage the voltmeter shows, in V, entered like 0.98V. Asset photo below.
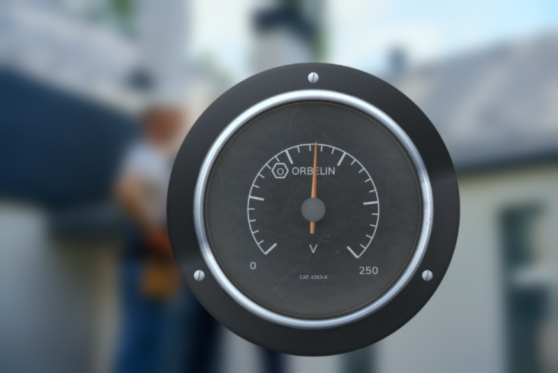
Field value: 125V
